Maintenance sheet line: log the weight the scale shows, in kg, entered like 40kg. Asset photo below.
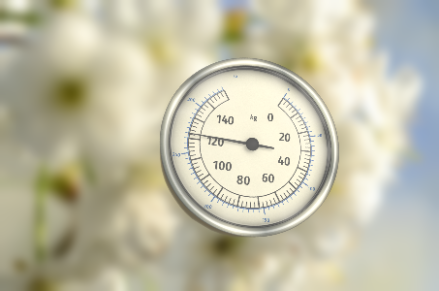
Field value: 122kg
